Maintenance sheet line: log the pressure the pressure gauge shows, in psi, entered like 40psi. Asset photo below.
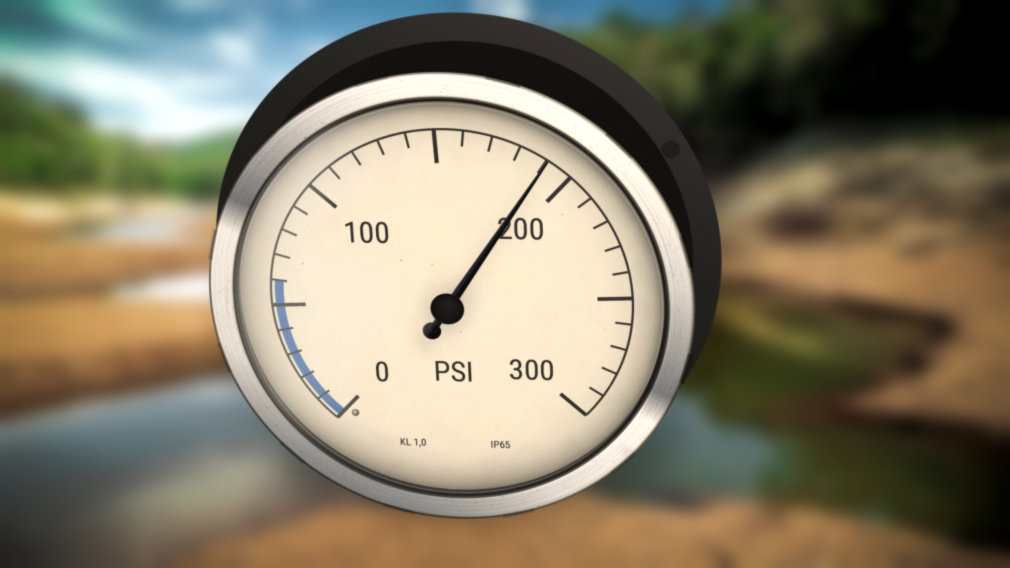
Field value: 190psi
